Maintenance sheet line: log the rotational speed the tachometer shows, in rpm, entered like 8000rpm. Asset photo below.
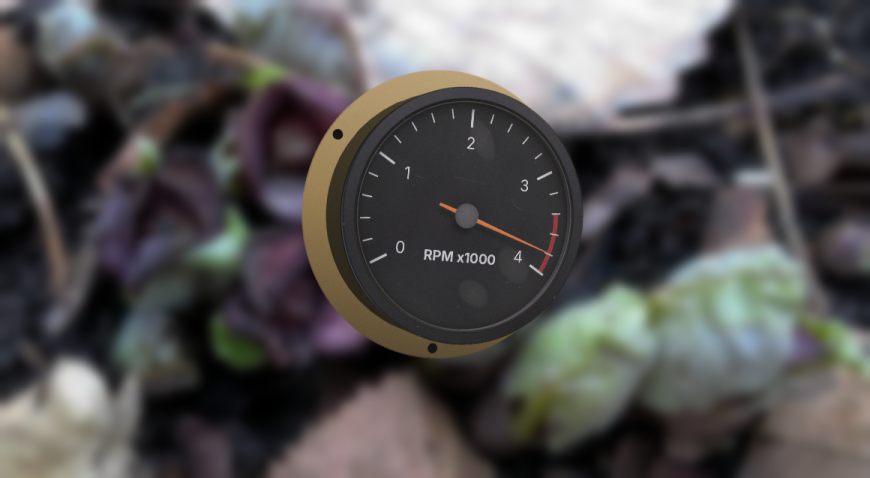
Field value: 3800rpm
